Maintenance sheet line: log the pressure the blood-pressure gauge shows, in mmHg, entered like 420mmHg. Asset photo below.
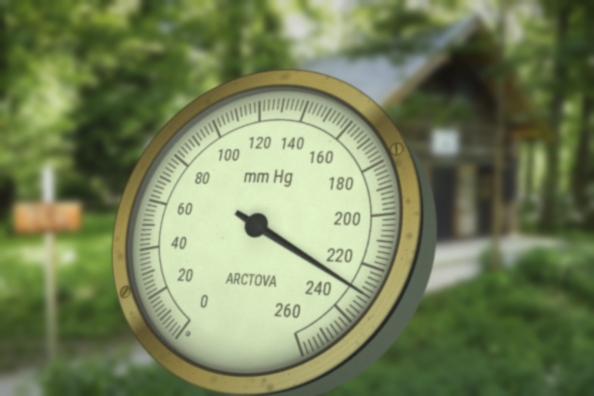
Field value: 230mmHg
